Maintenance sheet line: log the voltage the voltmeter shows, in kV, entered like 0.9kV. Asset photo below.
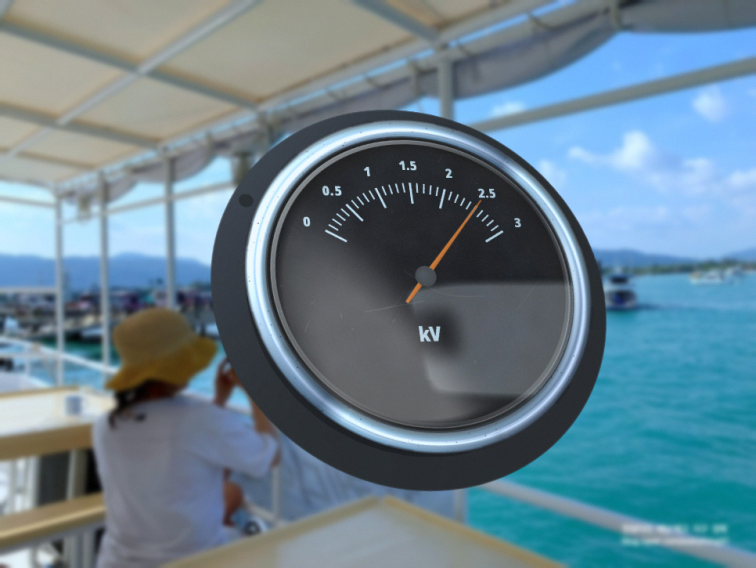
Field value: 2.5kV
